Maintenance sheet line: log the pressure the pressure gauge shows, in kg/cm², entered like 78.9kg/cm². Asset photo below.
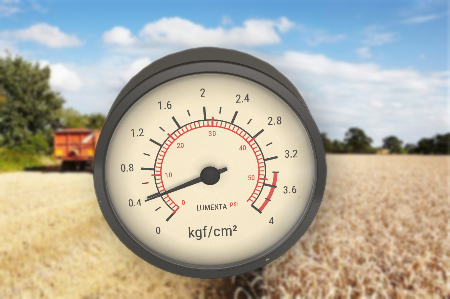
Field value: 0.4kg/cm²
